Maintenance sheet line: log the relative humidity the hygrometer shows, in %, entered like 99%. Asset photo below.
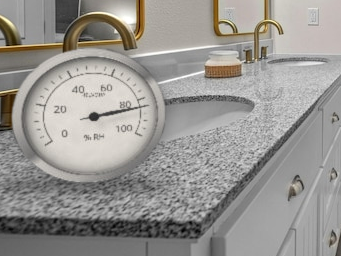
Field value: 84%
